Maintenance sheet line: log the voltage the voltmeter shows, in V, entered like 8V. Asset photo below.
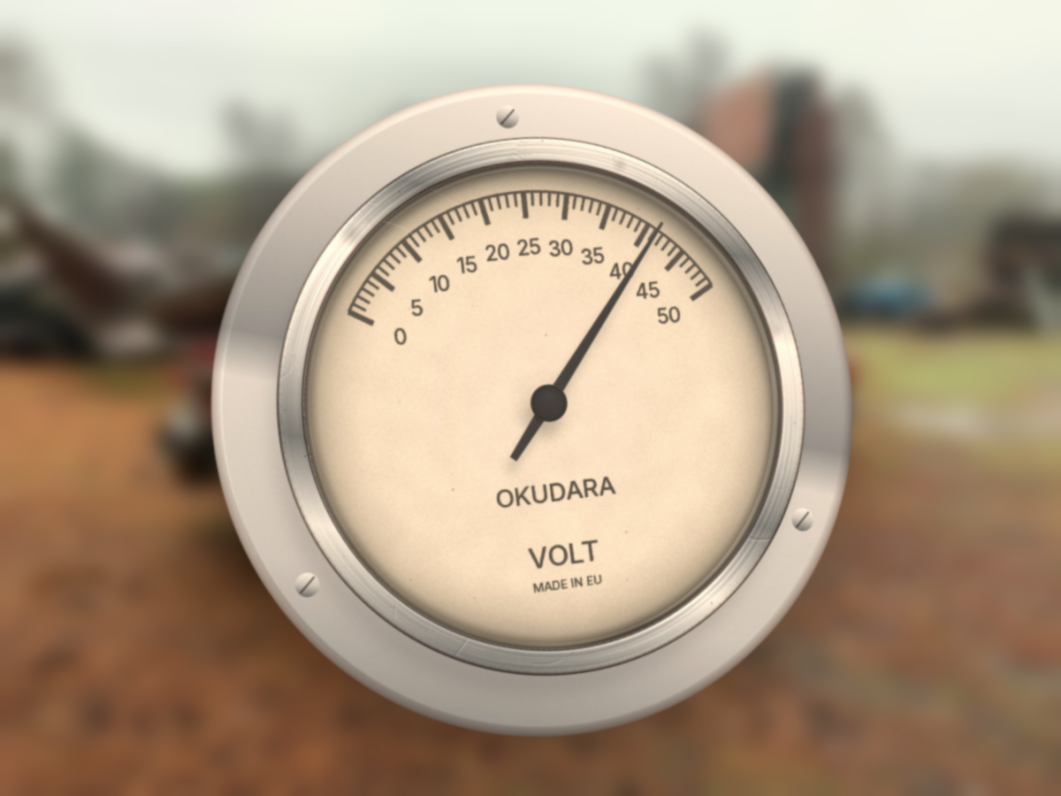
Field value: 41V
